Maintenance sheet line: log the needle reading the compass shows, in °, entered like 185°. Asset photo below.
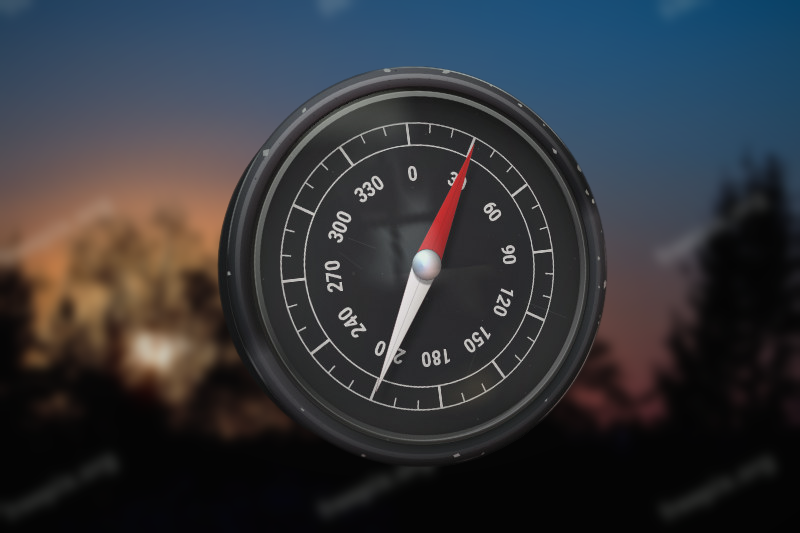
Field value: 30°
